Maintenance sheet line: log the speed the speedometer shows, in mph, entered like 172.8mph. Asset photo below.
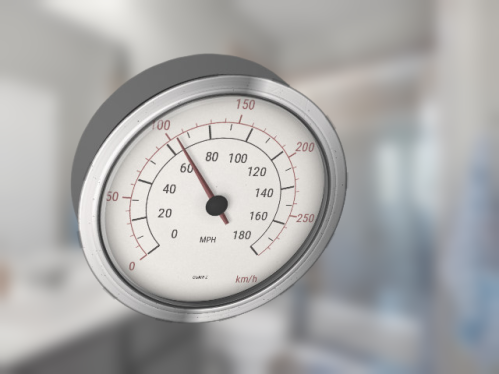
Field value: 65mph
